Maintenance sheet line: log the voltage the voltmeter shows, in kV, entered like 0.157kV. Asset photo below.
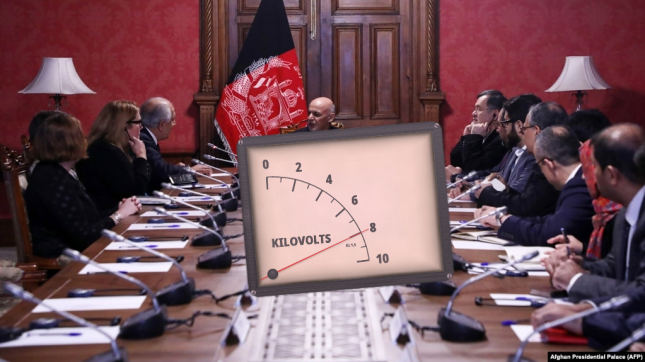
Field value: 8kV
